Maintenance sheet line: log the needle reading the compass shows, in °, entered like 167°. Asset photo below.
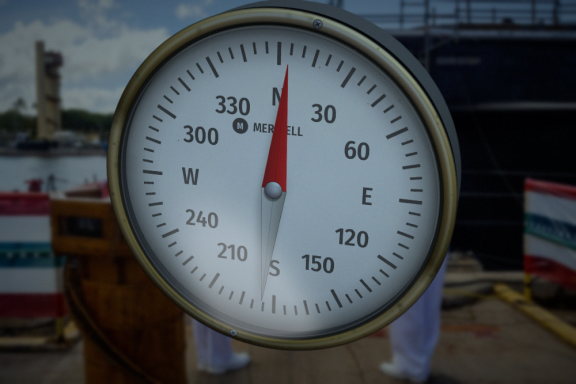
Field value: 5°
